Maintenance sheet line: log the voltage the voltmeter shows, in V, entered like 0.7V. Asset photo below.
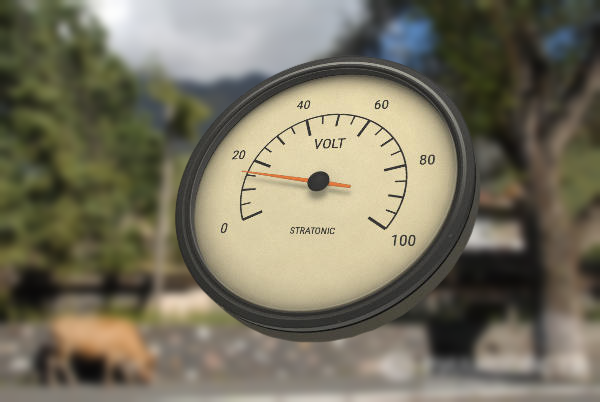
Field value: 15V
